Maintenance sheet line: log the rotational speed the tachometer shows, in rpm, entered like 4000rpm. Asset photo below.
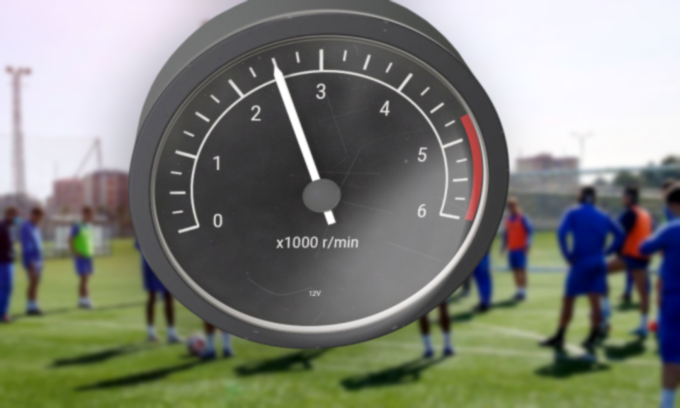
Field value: 2500rpm
